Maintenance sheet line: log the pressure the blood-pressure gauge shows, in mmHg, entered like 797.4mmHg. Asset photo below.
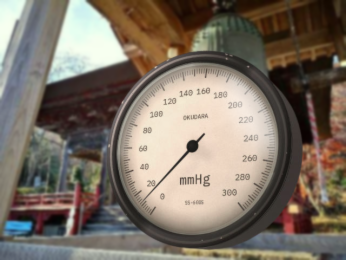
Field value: 10mmHg
